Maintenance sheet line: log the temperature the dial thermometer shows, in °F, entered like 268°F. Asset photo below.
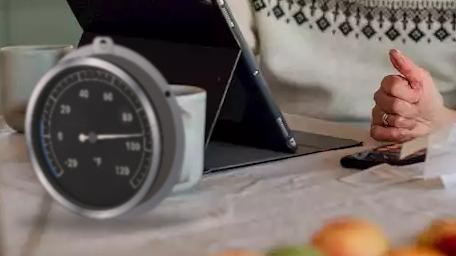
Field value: 92°F
